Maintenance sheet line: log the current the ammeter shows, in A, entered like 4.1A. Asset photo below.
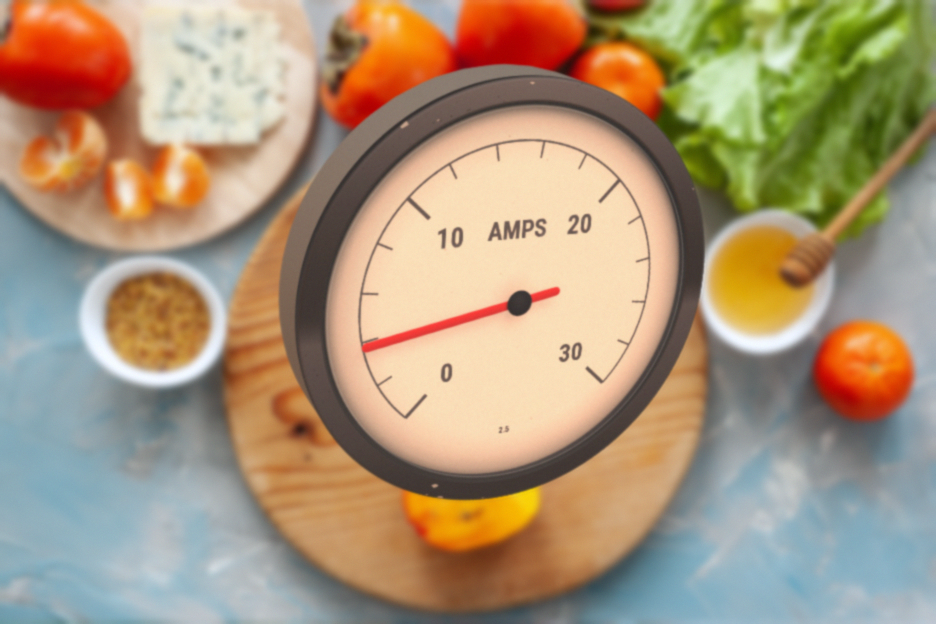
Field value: 4A
